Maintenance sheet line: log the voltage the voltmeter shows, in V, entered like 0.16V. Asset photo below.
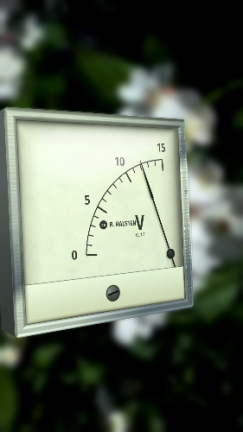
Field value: 12V
